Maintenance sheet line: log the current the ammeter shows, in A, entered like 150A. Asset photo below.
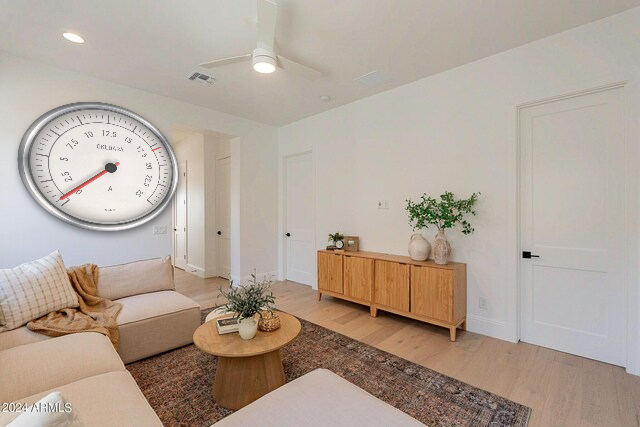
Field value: 0.5A
